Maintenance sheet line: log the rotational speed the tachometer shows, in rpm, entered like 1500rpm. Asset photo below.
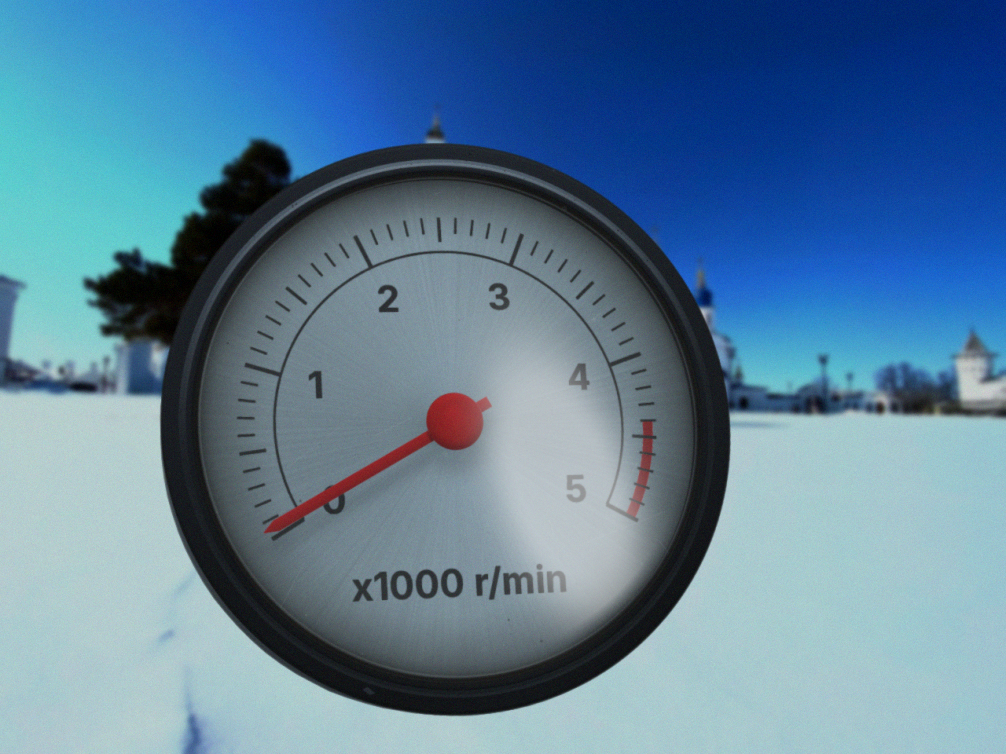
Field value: 50rpm
